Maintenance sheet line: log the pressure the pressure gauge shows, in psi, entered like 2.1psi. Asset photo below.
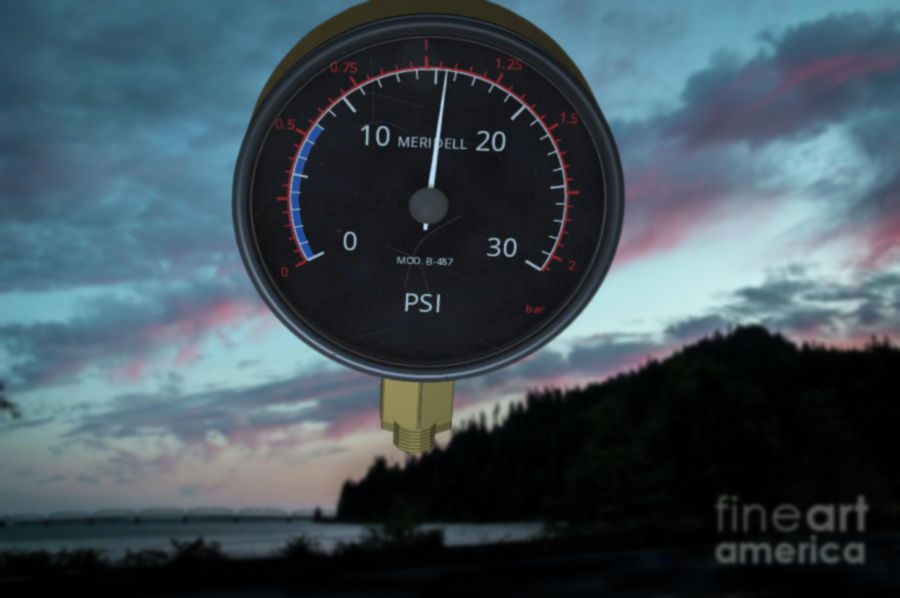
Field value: 15.5psi
